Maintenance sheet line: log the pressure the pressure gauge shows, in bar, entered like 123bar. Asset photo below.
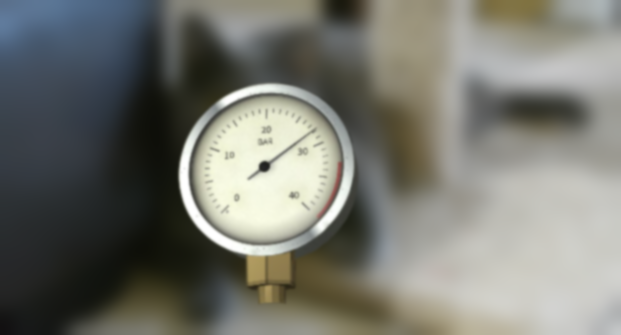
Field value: 28bar
